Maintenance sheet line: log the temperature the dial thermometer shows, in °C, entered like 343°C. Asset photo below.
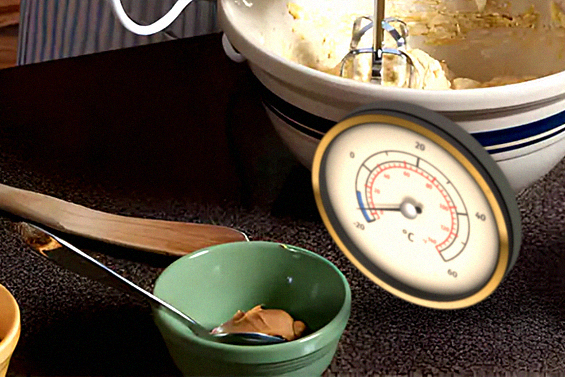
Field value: -15°C
